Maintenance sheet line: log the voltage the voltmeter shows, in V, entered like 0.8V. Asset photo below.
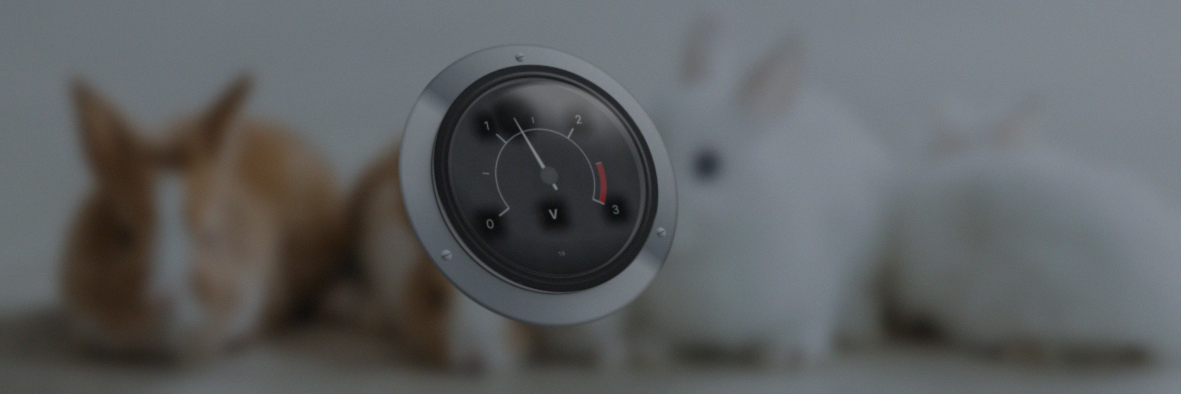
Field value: 1.25V
